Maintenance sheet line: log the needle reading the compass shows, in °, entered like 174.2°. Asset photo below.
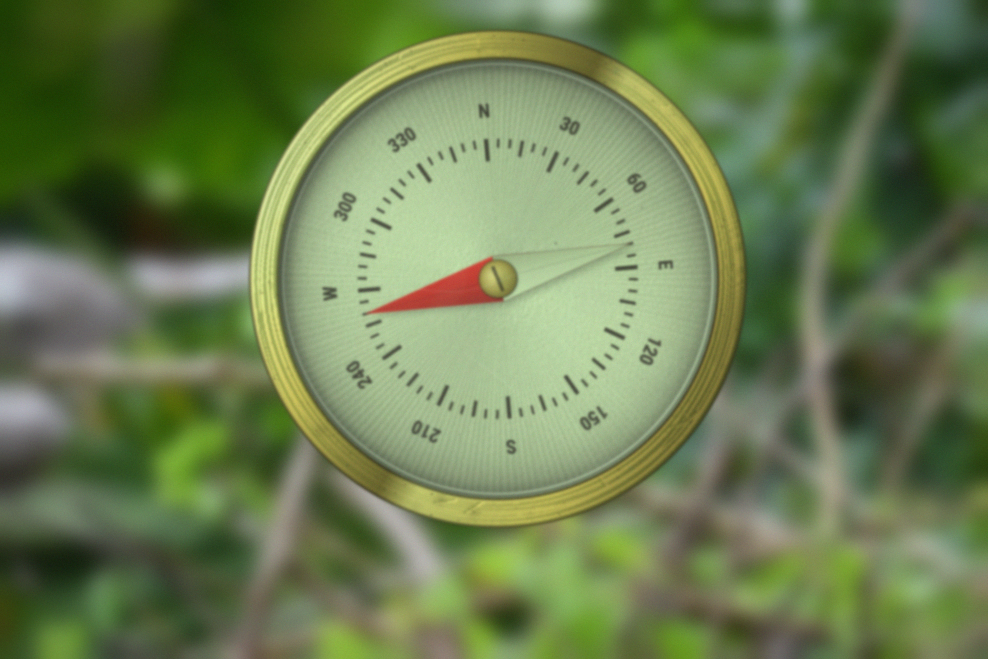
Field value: 260°
